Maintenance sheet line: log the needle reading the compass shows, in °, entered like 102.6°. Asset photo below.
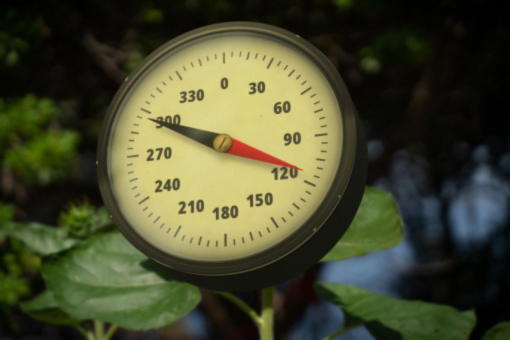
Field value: 115°
